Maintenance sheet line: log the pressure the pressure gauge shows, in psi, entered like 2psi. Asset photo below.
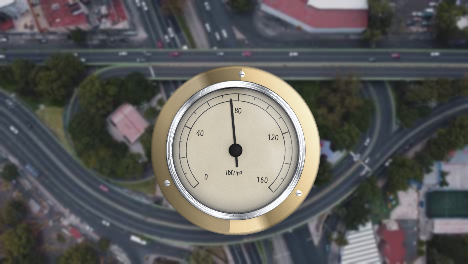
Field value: 75psi
